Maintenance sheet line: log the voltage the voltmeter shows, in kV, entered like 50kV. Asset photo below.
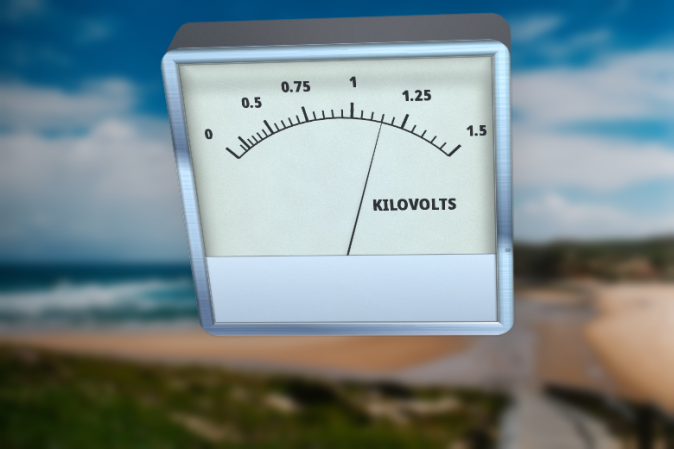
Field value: 1.15kV
